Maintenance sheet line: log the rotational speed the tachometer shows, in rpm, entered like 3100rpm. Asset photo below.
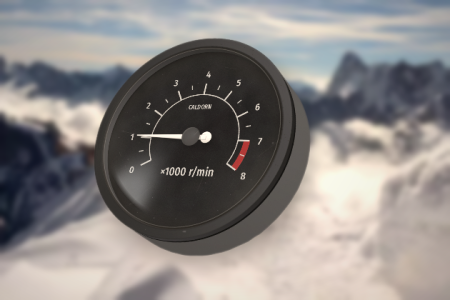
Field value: 1000rpm
